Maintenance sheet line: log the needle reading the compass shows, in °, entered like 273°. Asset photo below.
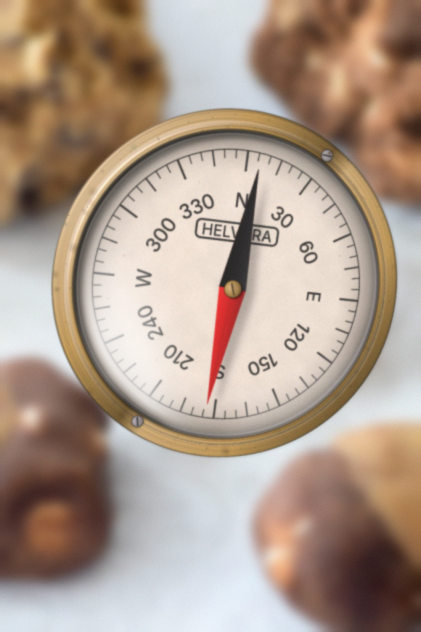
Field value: 185°
